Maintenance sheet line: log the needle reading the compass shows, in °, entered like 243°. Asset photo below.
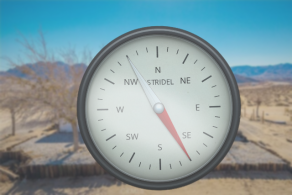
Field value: 150°
